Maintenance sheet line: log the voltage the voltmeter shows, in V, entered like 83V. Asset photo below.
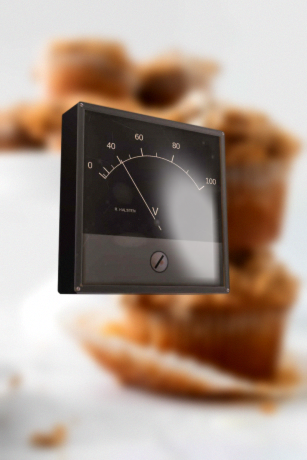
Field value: 40V
